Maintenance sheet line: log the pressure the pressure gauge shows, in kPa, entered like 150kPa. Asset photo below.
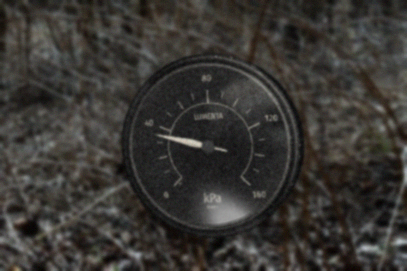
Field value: 35kPa
